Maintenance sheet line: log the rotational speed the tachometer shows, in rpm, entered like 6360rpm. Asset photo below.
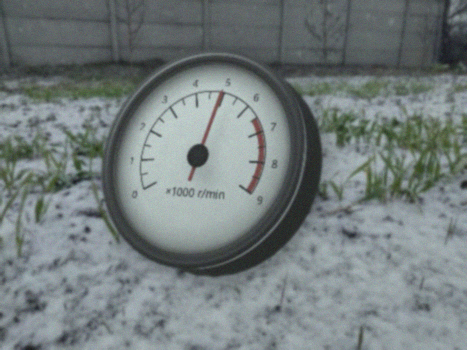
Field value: 5000rpm
